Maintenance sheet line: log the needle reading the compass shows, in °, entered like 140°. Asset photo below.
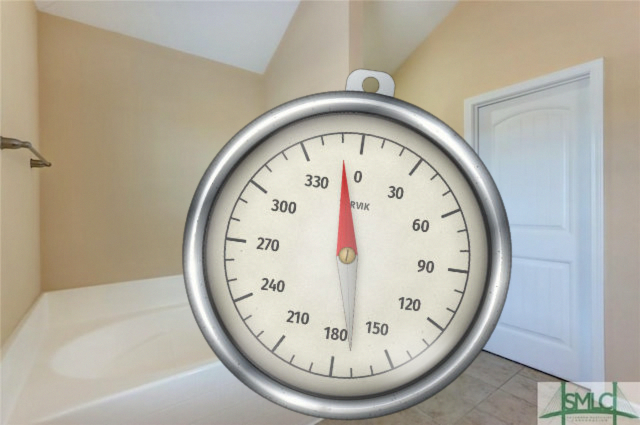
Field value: 350°
